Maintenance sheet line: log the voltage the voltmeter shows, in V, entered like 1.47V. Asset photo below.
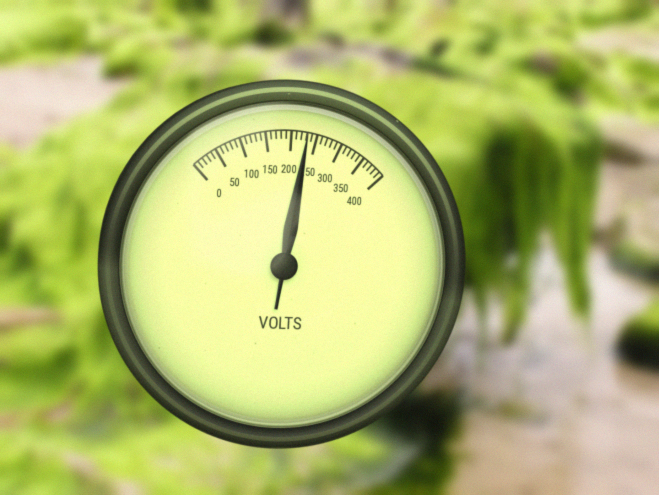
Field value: 230V
